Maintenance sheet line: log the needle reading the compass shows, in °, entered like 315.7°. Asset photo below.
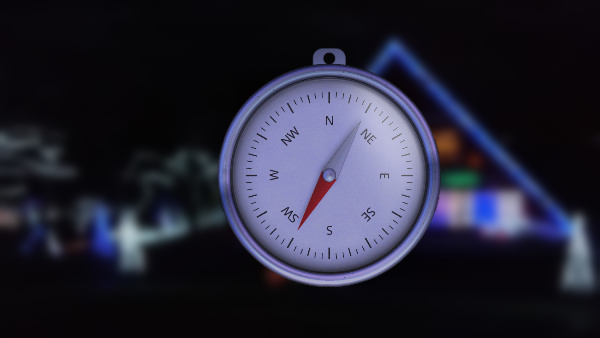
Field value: 210°
